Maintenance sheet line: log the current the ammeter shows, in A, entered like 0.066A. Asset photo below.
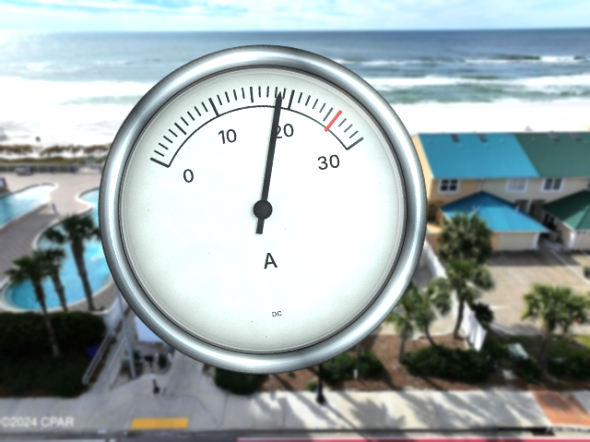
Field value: 18.5A
